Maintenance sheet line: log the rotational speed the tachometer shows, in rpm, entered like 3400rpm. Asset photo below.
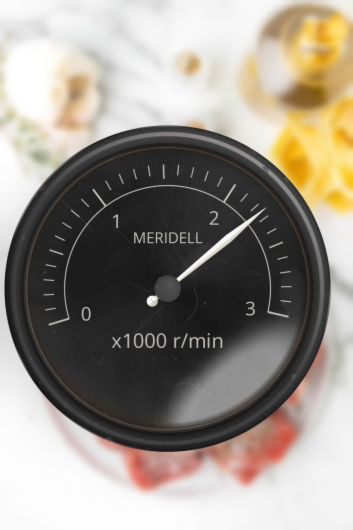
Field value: 2250rpm
